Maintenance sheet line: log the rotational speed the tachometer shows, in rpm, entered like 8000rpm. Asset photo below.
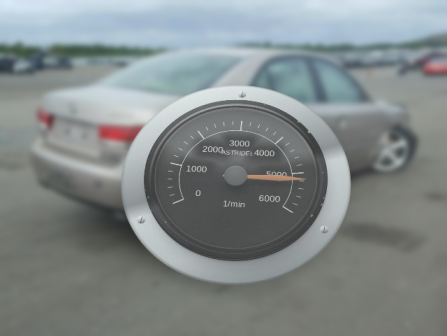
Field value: 5200rpm
